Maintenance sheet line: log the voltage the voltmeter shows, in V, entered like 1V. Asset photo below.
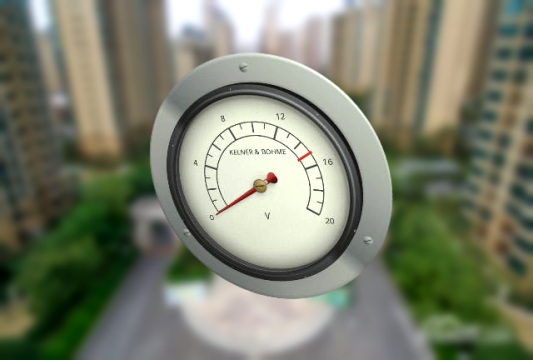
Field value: 0V
